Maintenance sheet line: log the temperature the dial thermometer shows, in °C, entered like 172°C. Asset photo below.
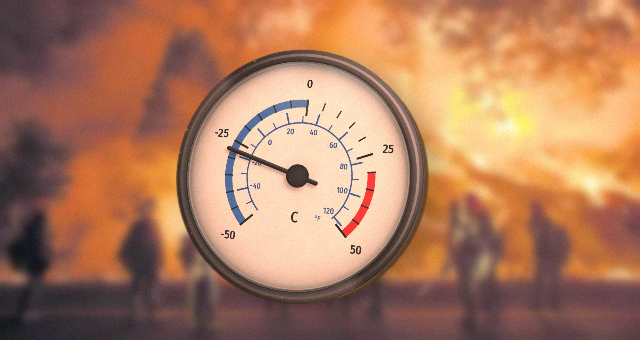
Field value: -27.5°C
